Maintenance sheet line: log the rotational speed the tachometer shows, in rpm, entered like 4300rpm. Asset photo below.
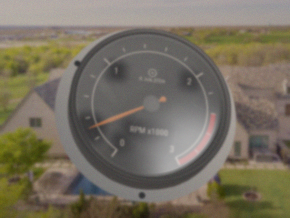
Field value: 300rpm
